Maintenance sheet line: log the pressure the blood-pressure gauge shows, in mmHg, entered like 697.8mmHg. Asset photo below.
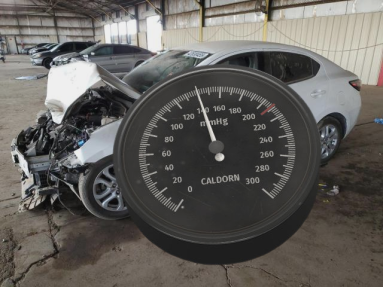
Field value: 140mmHg
